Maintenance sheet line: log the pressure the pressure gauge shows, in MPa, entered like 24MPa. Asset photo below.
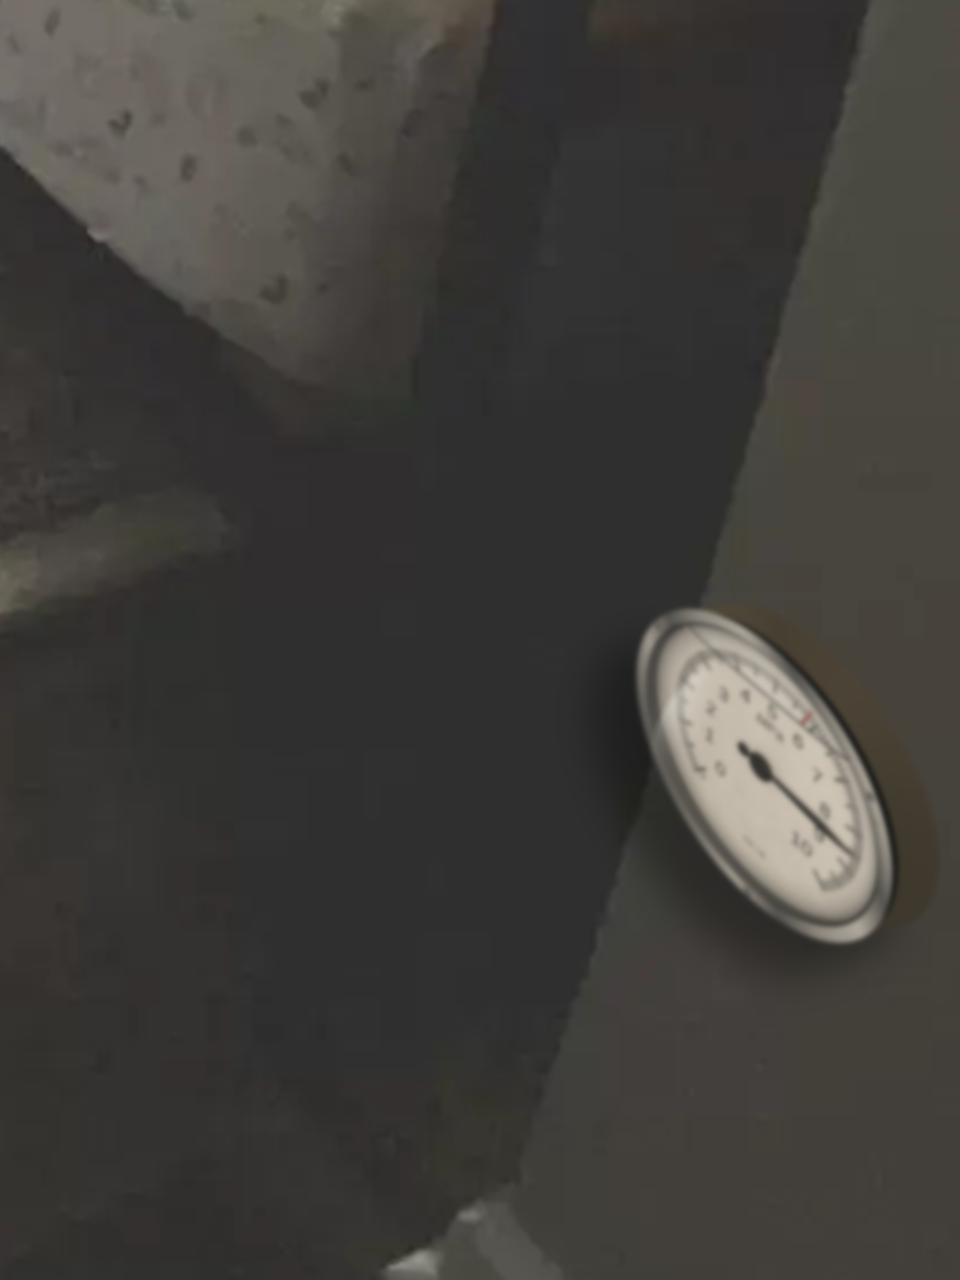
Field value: 8.5MPa
